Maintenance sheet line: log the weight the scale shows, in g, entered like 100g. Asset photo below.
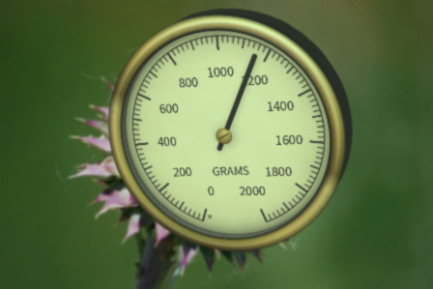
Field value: 1160g
